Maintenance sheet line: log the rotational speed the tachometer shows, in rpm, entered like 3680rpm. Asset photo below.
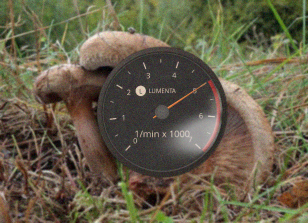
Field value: 5000rpm
